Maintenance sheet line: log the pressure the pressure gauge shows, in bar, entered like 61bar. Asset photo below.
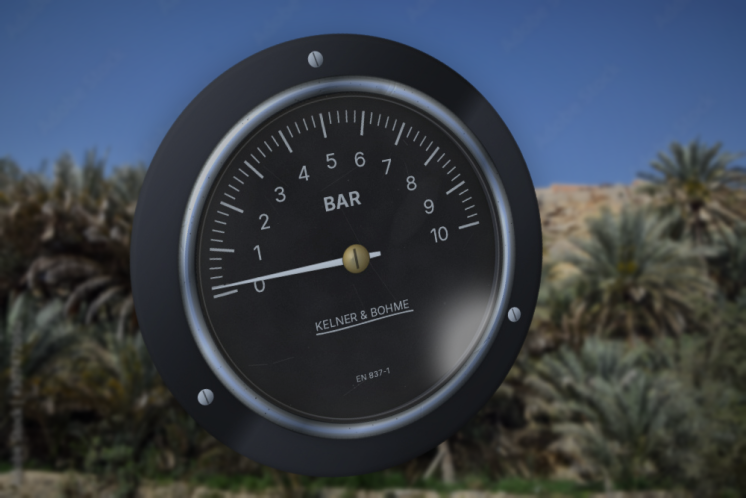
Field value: 0.2bar
